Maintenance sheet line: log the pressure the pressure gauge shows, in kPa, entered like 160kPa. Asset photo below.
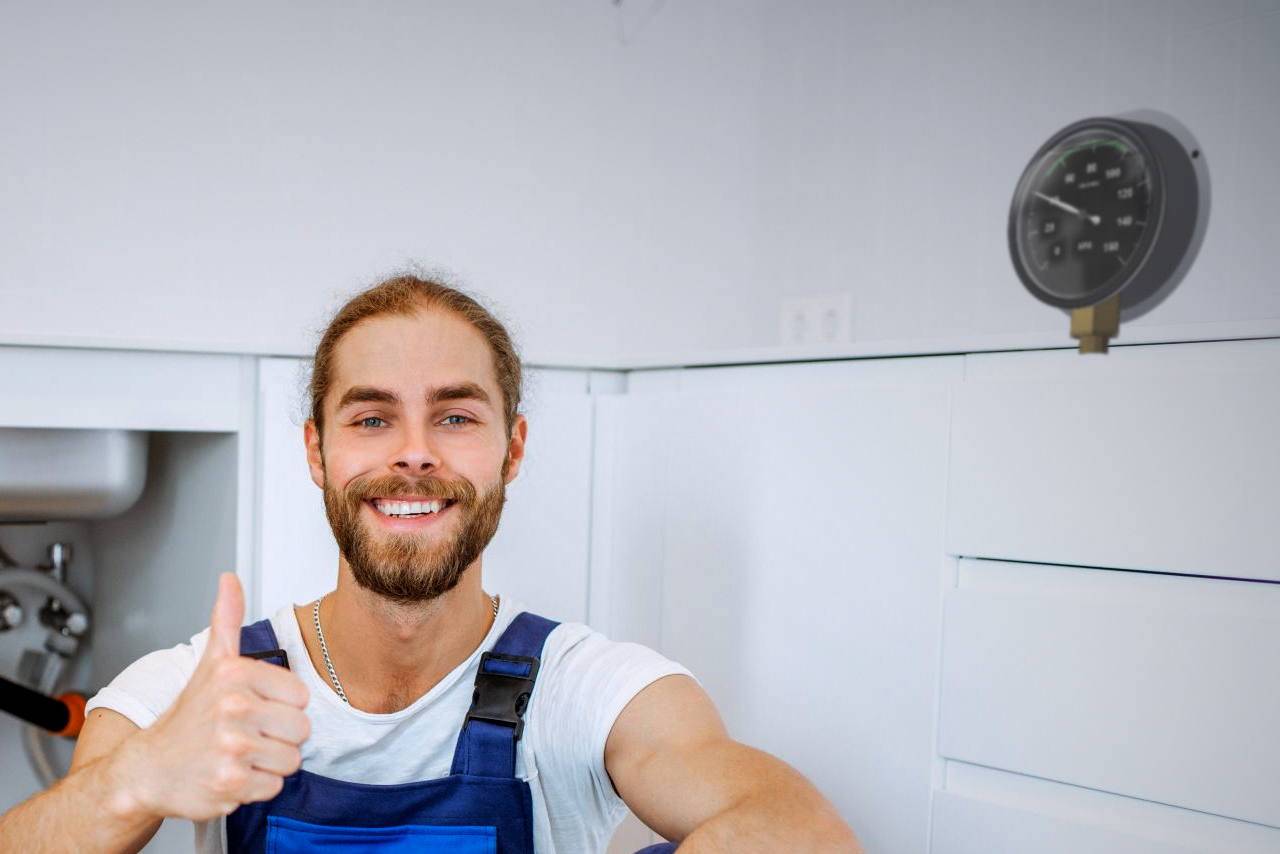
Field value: 40kPa
